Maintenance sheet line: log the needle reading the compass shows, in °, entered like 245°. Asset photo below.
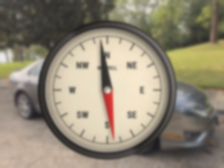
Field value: 172.5°
